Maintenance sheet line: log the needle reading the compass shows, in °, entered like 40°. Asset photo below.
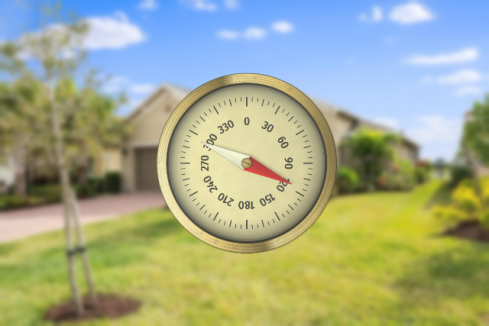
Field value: 115°
